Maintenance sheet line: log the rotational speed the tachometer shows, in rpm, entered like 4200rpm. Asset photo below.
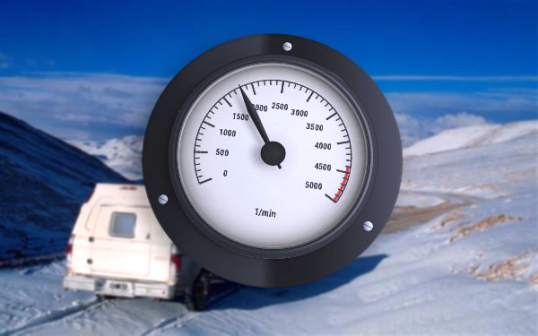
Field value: 1800rpm
